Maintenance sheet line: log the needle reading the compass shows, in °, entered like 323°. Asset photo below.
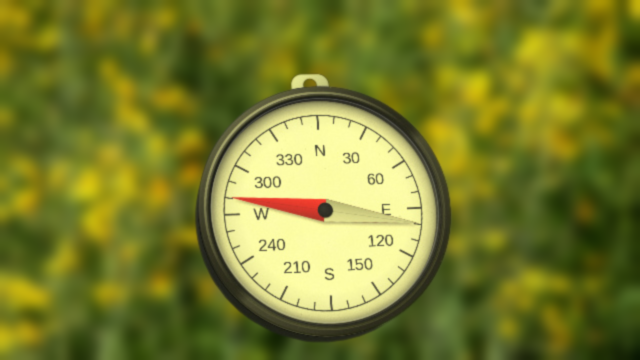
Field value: 280°
